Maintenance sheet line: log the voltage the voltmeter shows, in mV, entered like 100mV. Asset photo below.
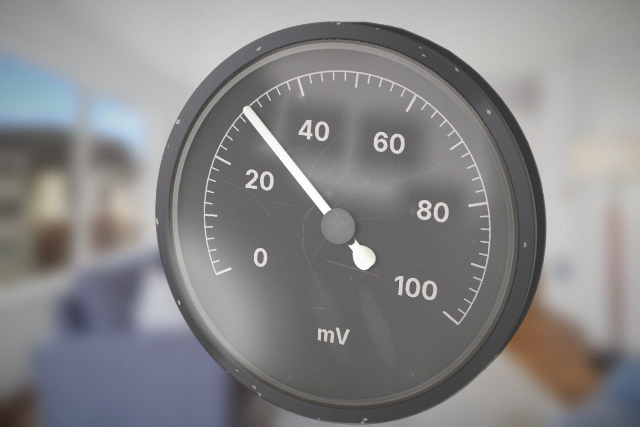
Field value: 30mV
